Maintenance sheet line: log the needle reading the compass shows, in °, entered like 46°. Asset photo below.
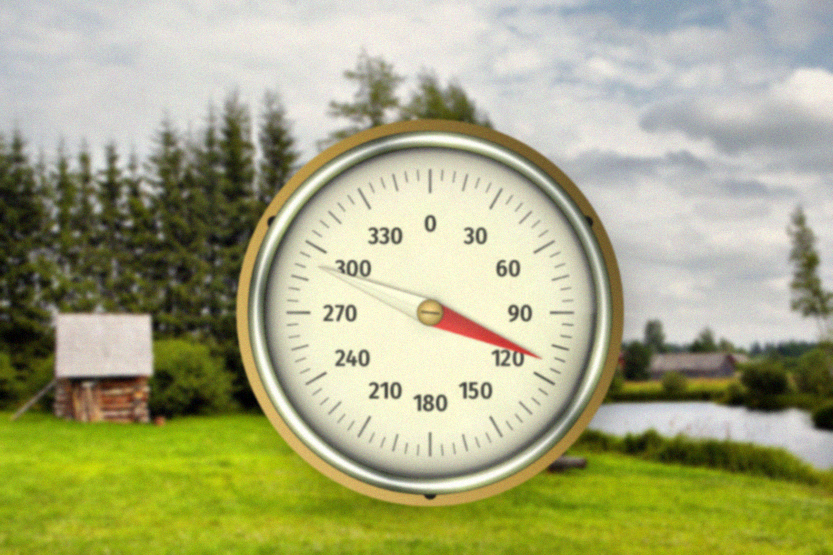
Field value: 112.5°
